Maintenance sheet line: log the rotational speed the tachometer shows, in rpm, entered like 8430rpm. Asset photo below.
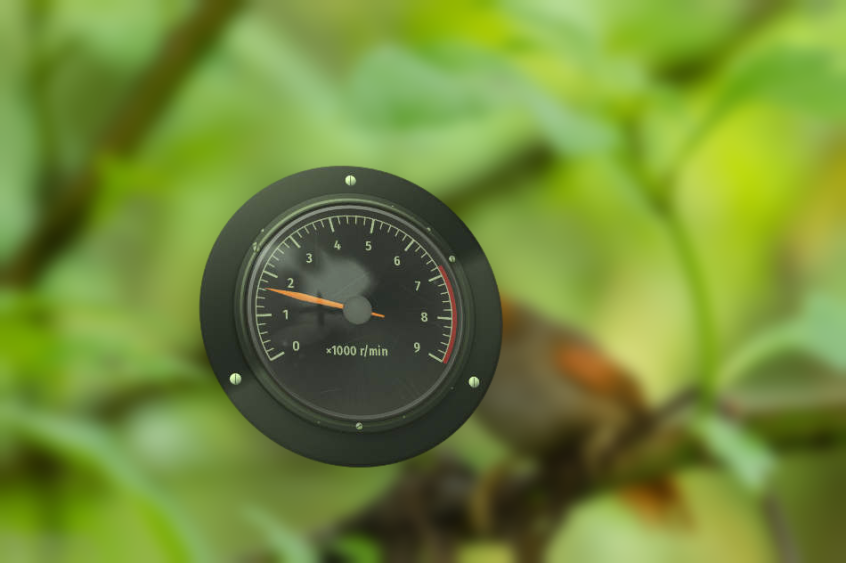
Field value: 1600rpm
